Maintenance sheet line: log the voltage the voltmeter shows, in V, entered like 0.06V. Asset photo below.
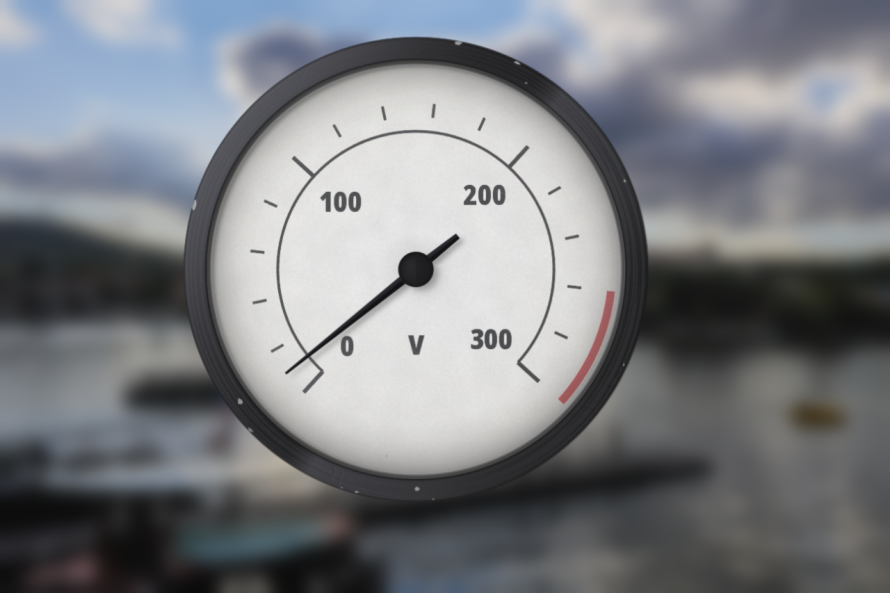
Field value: 10V
